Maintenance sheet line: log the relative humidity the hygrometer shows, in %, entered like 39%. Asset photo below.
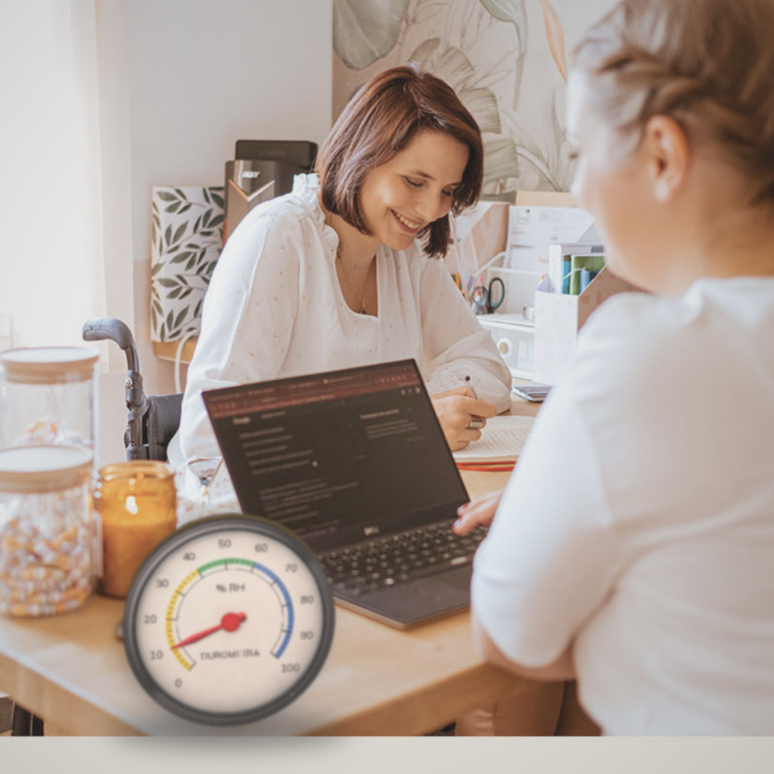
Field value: 10%
